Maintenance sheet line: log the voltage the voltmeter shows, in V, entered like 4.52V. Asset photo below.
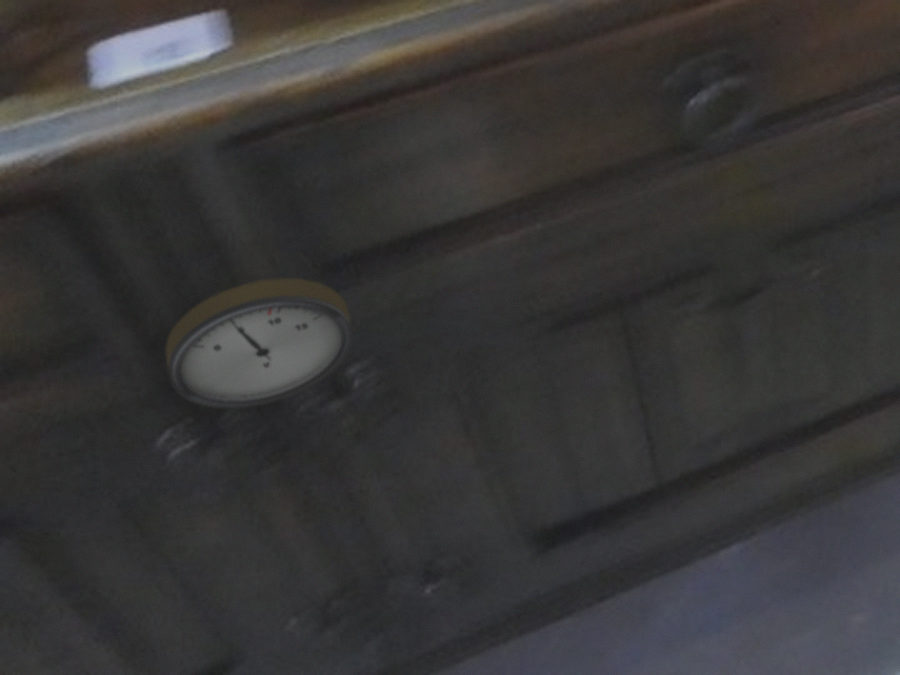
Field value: 5V
